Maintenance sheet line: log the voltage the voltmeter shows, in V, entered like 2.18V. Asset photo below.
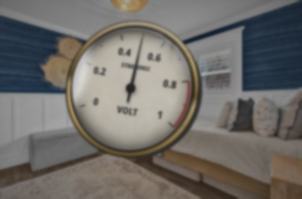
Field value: 0.5V
